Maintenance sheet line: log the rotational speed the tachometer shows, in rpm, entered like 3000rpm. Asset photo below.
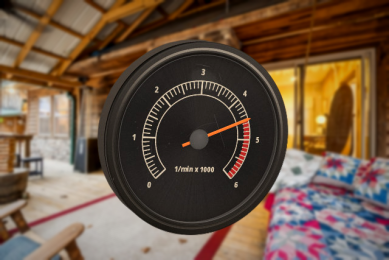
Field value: 4500rpm
